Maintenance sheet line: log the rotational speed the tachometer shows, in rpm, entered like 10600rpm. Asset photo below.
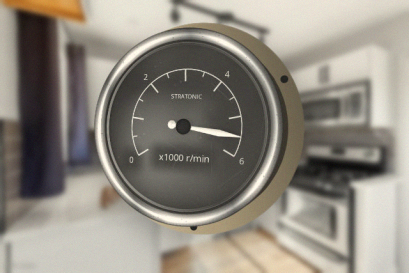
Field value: 5500rpm
